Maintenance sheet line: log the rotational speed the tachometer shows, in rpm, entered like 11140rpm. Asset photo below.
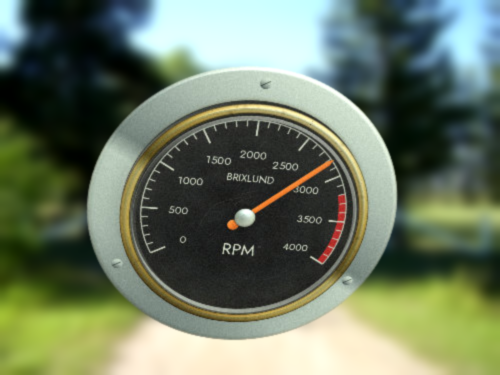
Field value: 2800rpm
